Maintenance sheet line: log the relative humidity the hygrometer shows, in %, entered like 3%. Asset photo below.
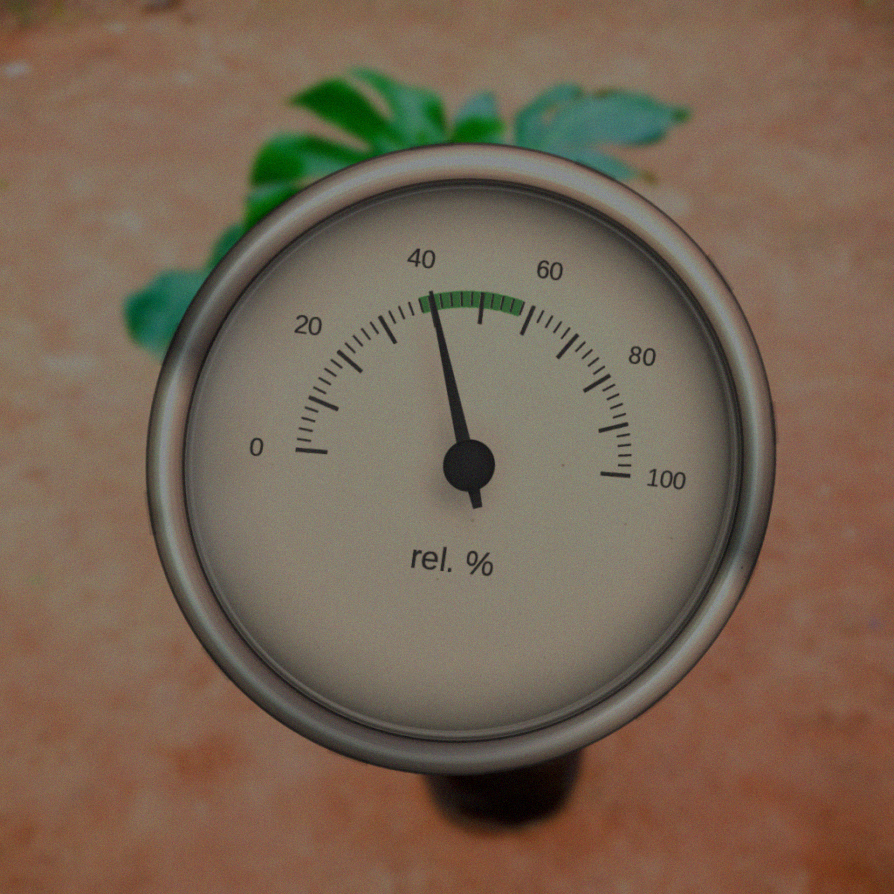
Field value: 40%
